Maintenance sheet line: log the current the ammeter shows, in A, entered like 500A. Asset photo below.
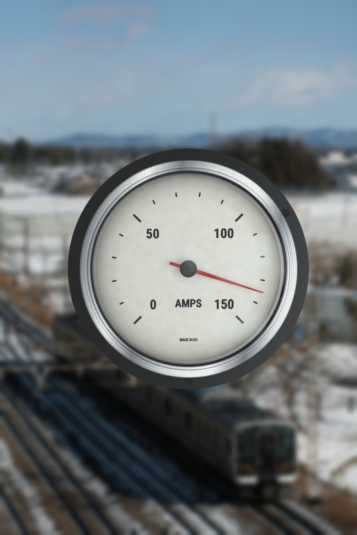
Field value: 135A
